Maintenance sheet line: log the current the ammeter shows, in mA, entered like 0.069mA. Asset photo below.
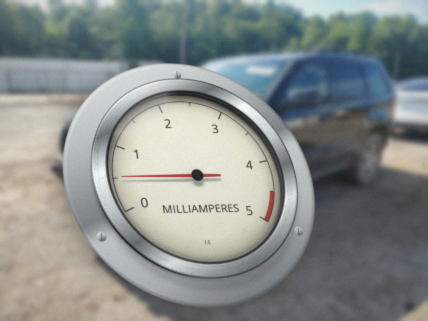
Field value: 0.5mA
